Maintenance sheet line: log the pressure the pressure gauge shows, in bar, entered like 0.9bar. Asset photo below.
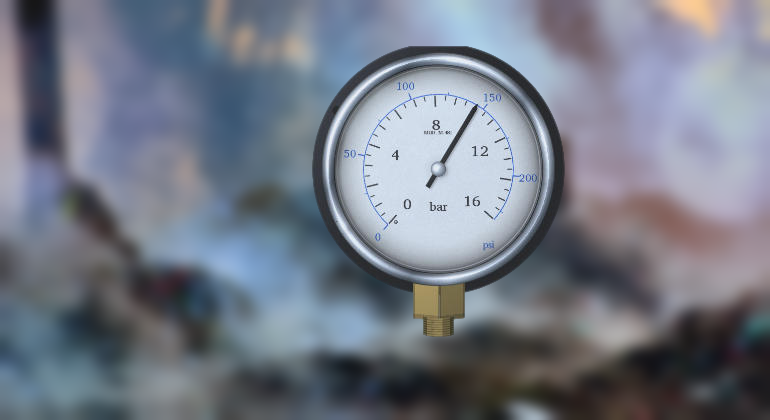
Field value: 10bar
